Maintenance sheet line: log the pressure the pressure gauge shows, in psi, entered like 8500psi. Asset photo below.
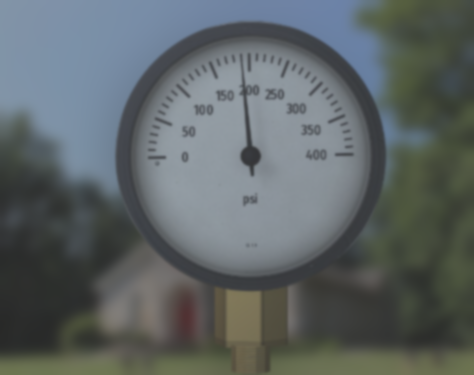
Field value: 190psi
